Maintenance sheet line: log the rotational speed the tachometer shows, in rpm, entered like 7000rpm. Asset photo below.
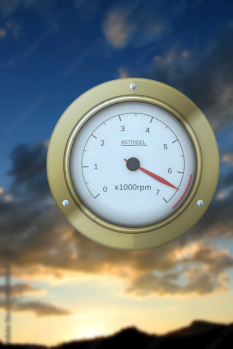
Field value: 6500rpm
